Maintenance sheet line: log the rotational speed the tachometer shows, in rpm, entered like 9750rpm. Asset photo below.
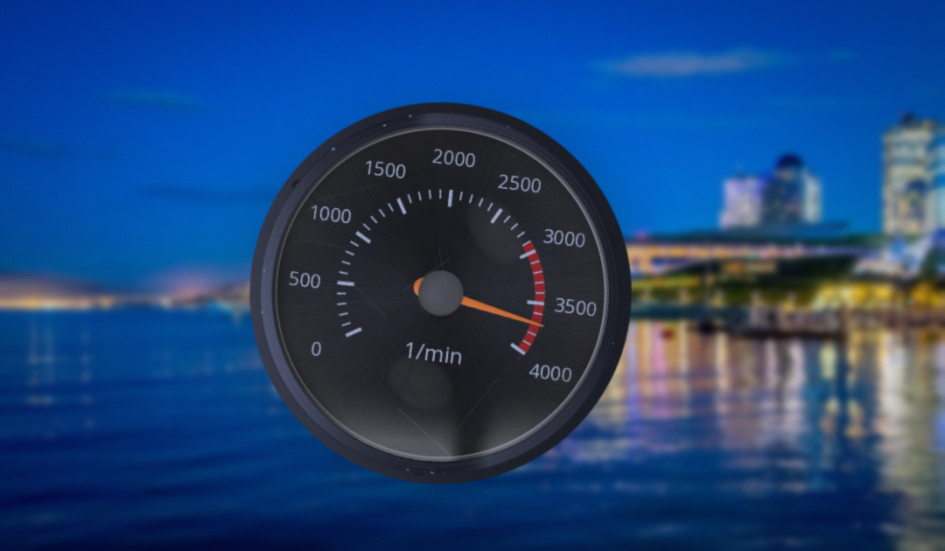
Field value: 3700rpm
